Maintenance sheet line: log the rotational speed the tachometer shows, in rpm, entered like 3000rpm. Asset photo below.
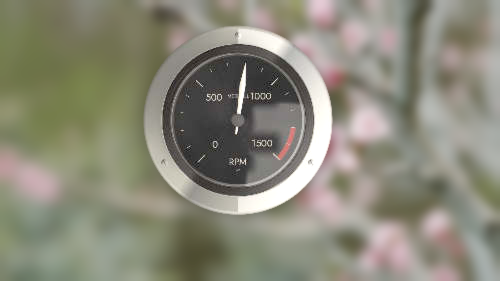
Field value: 800rpm
